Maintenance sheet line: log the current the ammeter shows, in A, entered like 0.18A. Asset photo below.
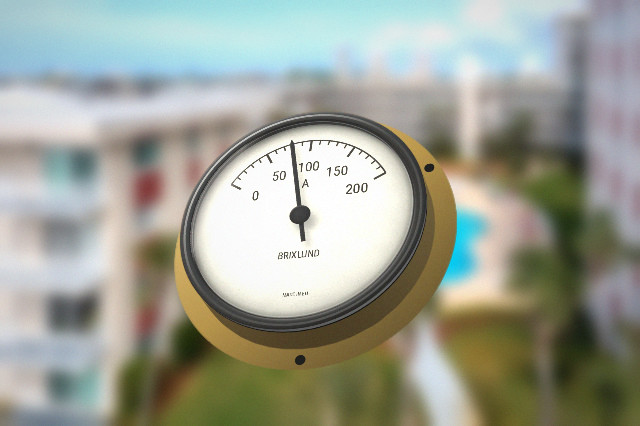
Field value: 80A
